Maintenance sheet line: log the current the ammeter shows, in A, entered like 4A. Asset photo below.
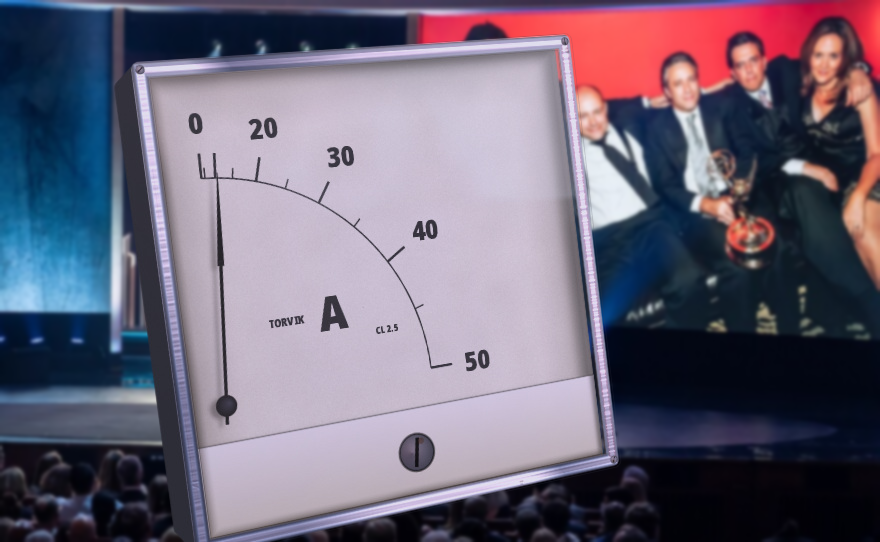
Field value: 10A
